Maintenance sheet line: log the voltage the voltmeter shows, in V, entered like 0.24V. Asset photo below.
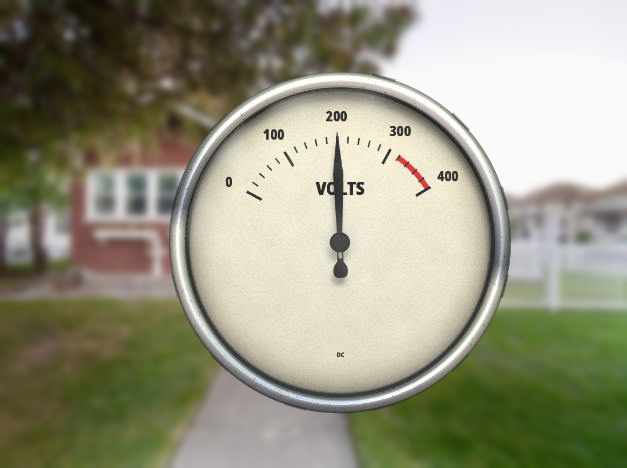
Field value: 200V
